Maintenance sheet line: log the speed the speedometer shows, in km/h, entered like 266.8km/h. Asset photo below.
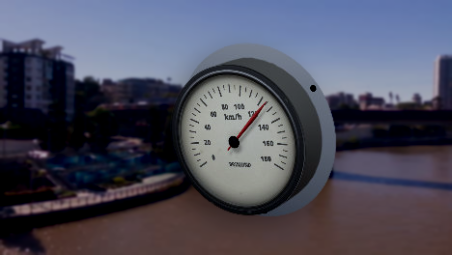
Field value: 125km/h
